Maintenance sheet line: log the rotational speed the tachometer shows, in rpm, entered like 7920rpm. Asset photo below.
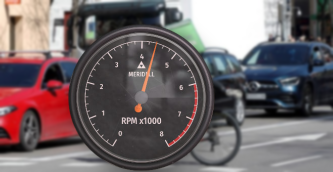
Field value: 4400rpm
